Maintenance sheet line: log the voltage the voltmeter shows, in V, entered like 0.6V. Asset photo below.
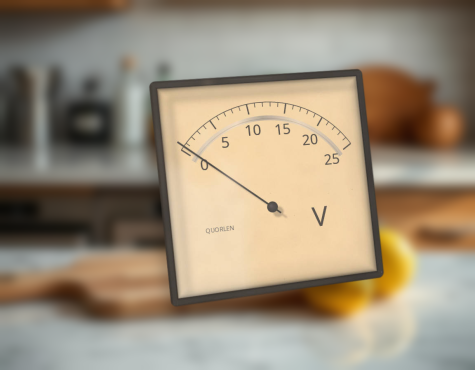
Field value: 0.5V
